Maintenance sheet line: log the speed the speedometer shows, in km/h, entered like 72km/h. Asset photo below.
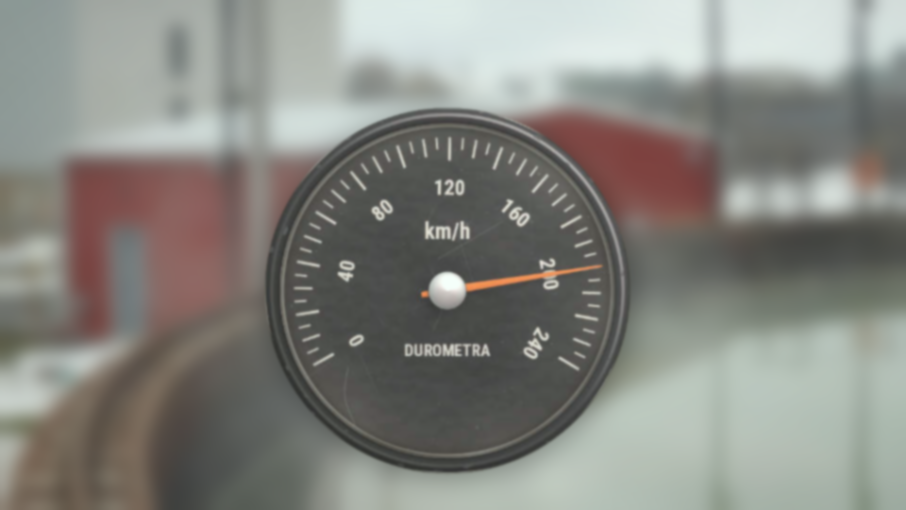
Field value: 200km/h
